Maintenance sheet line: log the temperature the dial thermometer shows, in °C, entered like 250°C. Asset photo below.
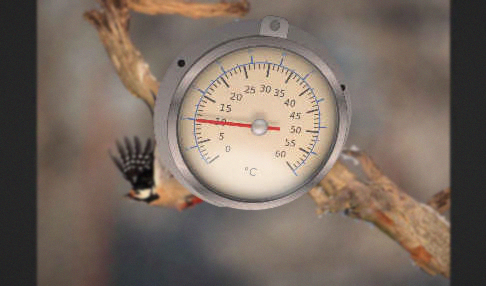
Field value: 10°C
